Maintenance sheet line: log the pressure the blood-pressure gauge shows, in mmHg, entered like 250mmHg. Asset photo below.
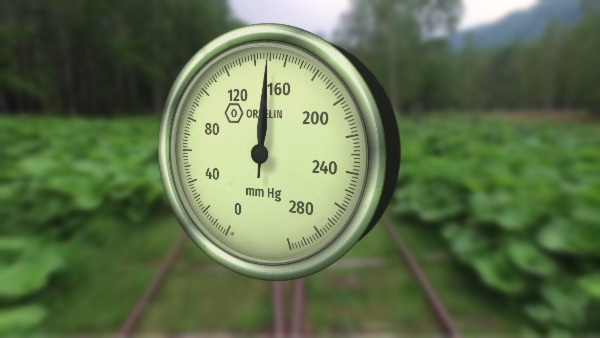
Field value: 150mmHg
